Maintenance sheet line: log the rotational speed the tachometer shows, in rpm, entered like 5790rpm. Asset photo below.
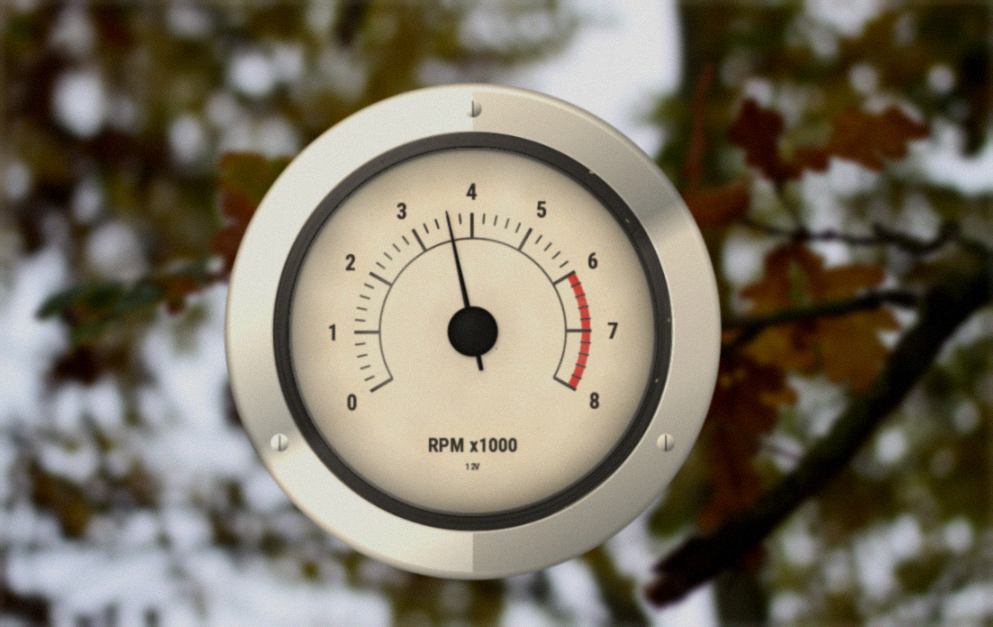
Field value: 3600rpm
